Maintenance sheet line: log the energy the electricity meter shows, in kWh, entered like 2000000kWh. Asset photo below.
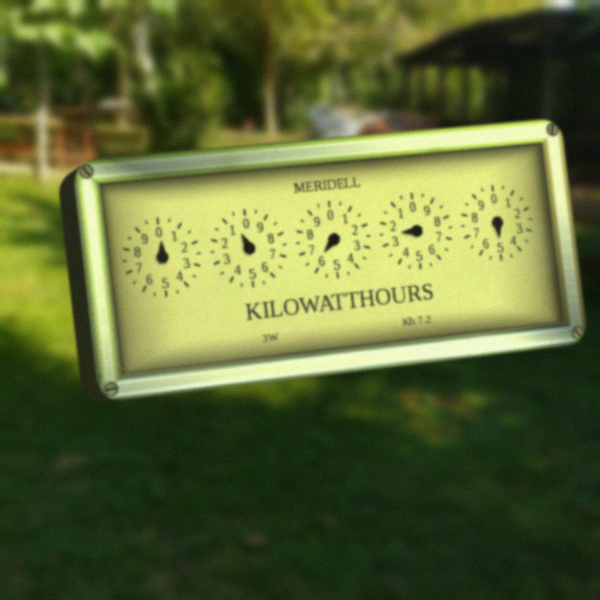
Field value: 625kWh
